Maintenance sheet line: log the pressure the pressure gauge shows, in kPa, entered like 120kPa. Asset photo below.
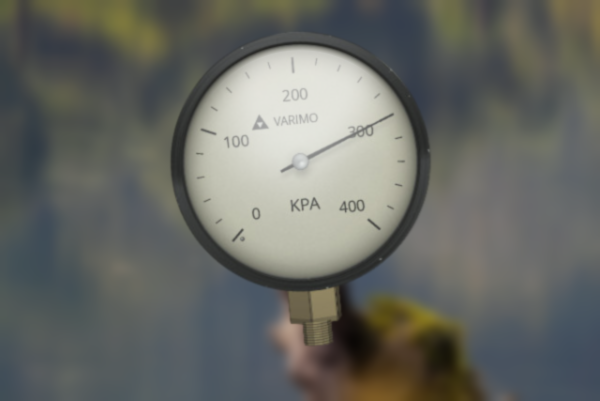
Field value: 300kPa
